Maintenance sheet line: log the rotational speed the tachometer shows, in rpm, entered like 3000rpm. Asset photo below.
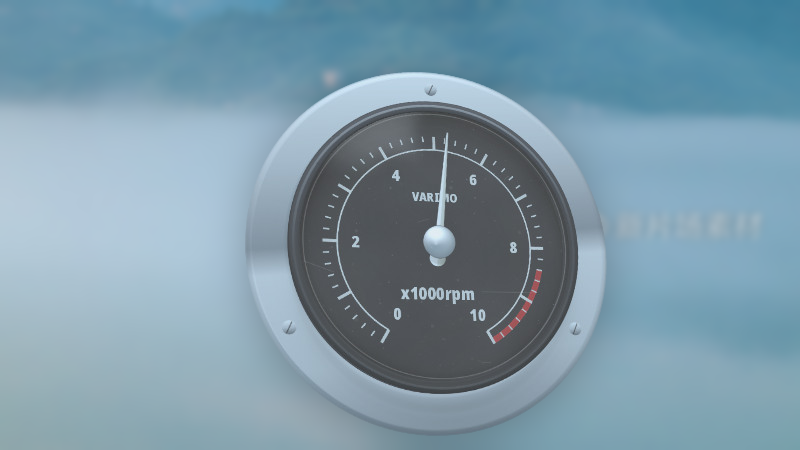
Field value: 5200rpm
